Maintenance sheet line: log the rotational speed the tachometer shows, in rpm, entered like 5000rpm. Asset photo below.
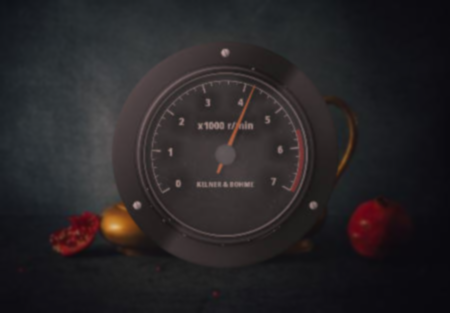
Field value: 4200rpm
